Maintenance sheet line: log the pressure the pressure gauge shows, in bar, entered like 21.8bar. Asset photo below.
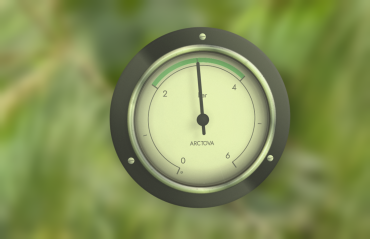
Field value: 3bar
